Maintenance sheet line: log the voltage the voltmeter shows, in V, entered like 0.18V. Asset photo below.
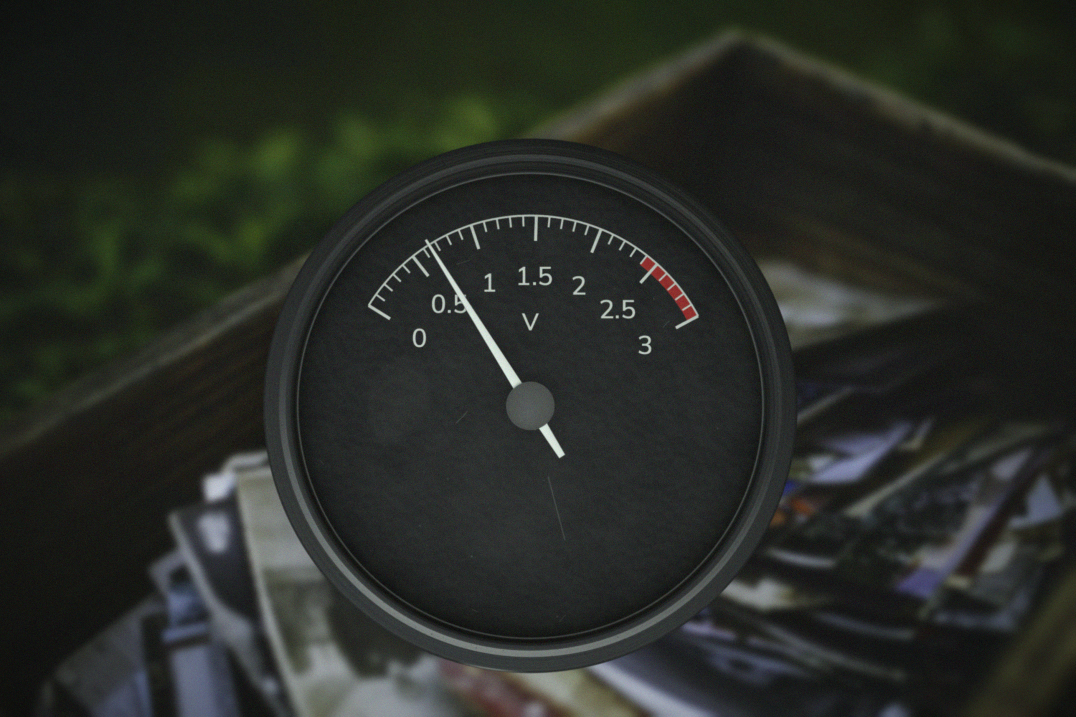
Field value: 0.65V
